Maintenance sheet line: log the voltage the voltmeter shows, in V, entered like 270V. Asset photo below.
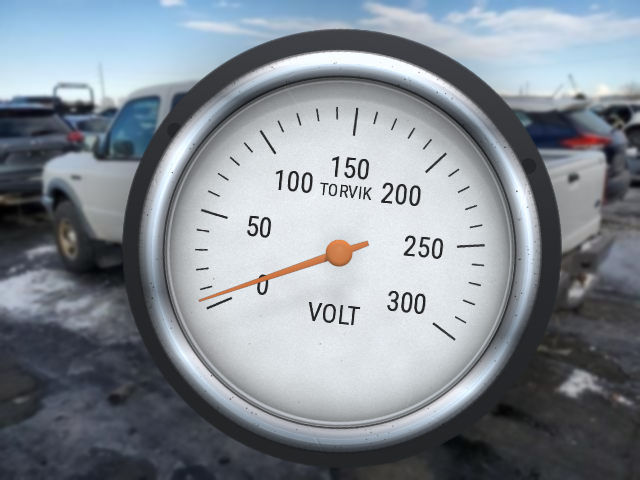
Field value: 5V
